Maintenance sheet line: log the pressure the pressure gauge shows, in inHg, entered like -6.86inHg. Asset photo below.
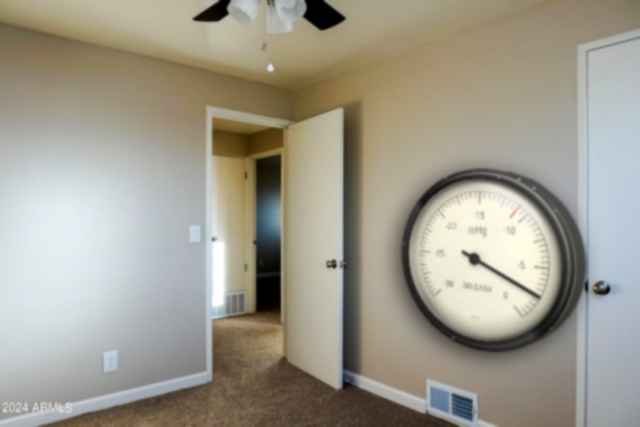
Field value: -2.5inHg
